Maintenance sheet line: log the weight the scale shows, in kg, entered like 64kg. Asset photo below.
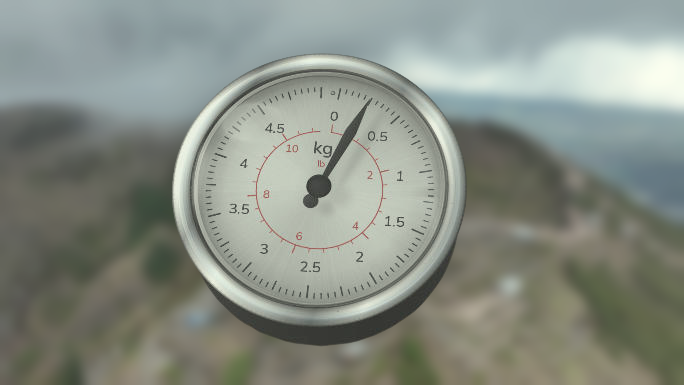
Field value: 0.25kg
